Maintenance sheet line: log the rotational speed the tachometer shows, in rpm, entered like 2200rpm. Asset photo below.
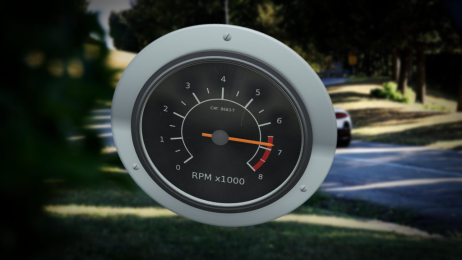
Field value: 6750rpm
